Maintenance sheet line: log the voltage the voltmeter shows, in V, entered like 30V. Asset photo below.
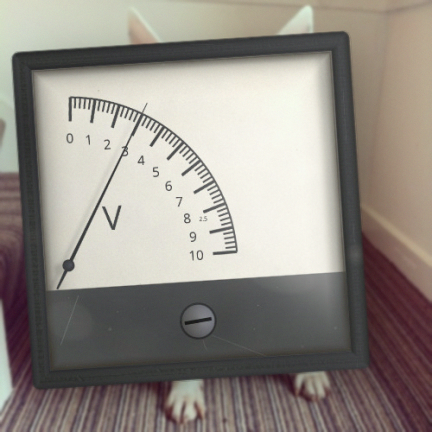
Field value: 3V
